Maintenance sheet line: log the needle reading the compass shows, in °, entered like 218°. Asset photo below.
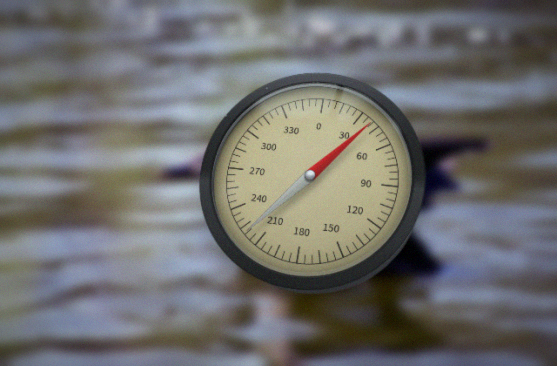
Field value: 40°
